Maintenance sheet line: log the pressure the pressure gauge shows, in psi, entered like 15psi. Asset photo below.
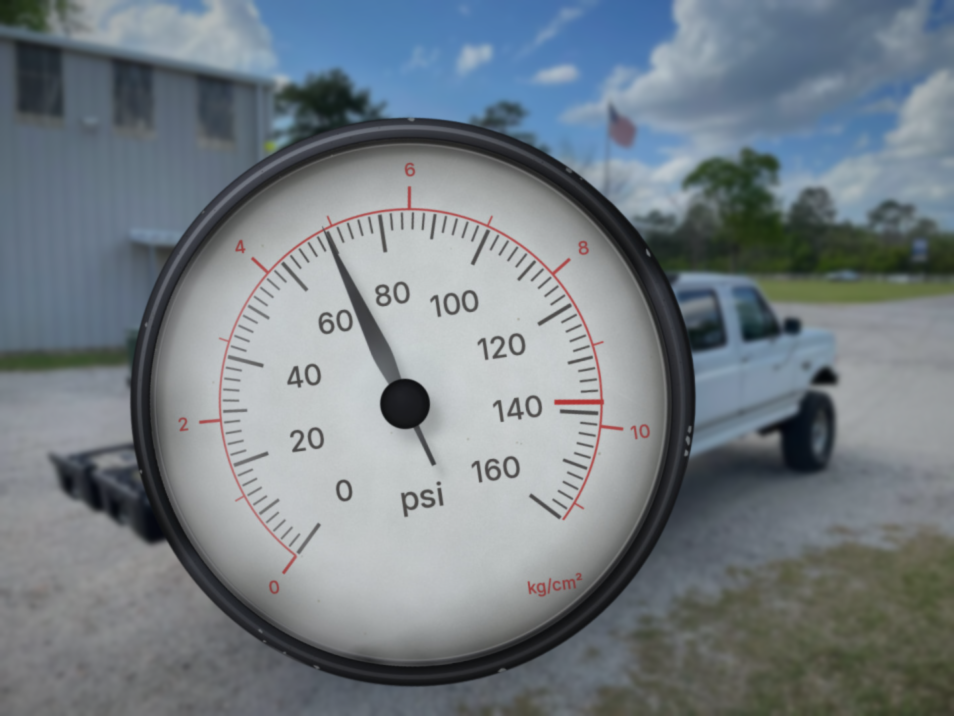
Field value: 70psi
